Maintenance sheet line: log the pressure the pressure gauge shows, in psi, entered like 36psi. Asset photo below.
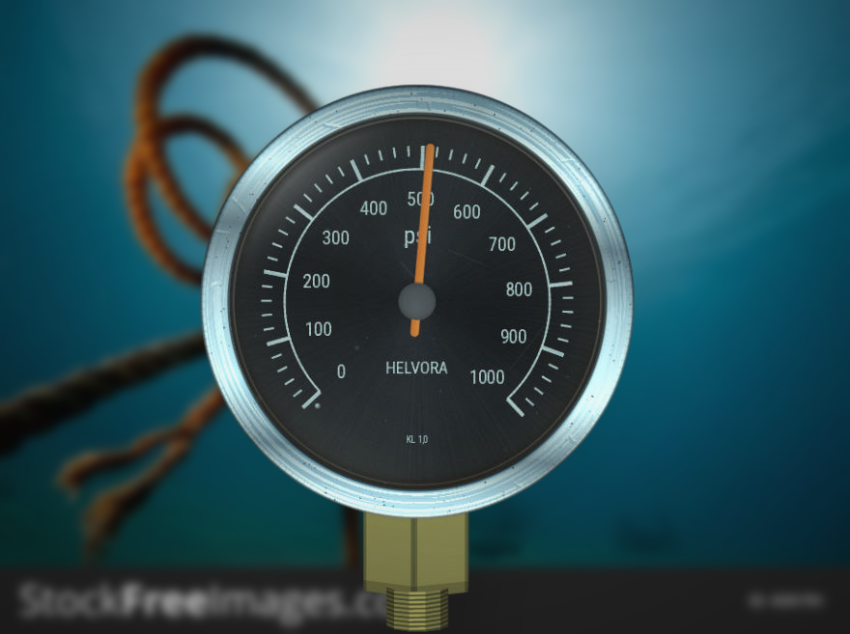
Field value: 510psi
